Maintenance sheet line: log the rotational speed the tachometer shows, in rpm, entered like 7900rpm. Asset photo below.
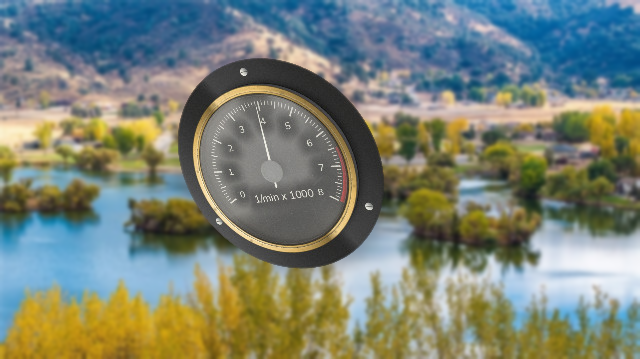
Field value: 4000rpm
